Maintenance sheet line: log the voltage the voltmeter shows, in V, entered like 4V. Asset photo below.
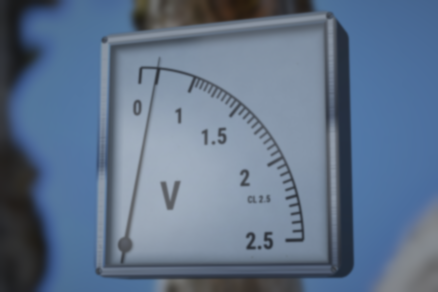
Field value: 0.5V
